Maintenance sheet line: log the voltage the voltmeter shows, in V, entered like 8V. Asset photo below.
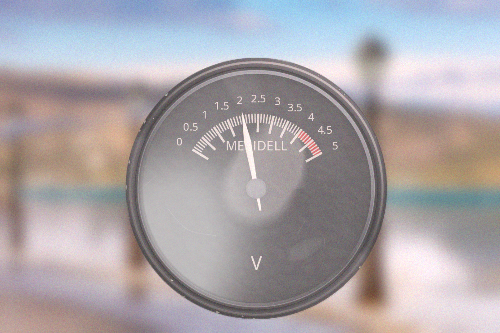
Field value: 2V
